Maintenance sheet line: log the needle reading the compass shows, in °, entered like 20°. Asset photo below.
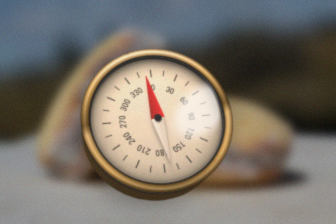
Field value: 352.5°
